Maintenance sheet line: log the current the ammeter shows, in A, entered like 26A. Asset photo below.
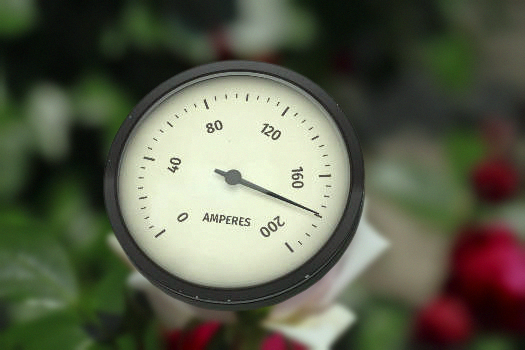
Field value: 180A
